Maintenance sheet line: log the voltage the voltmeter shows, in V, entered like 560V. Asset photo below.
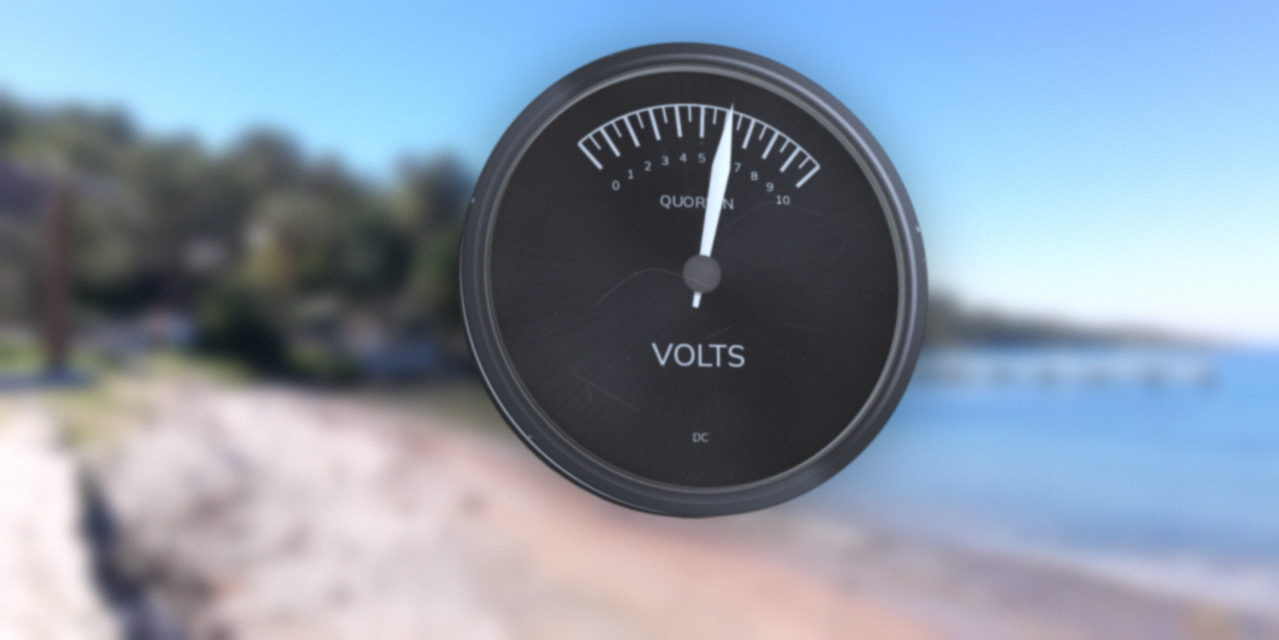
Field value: 6V
